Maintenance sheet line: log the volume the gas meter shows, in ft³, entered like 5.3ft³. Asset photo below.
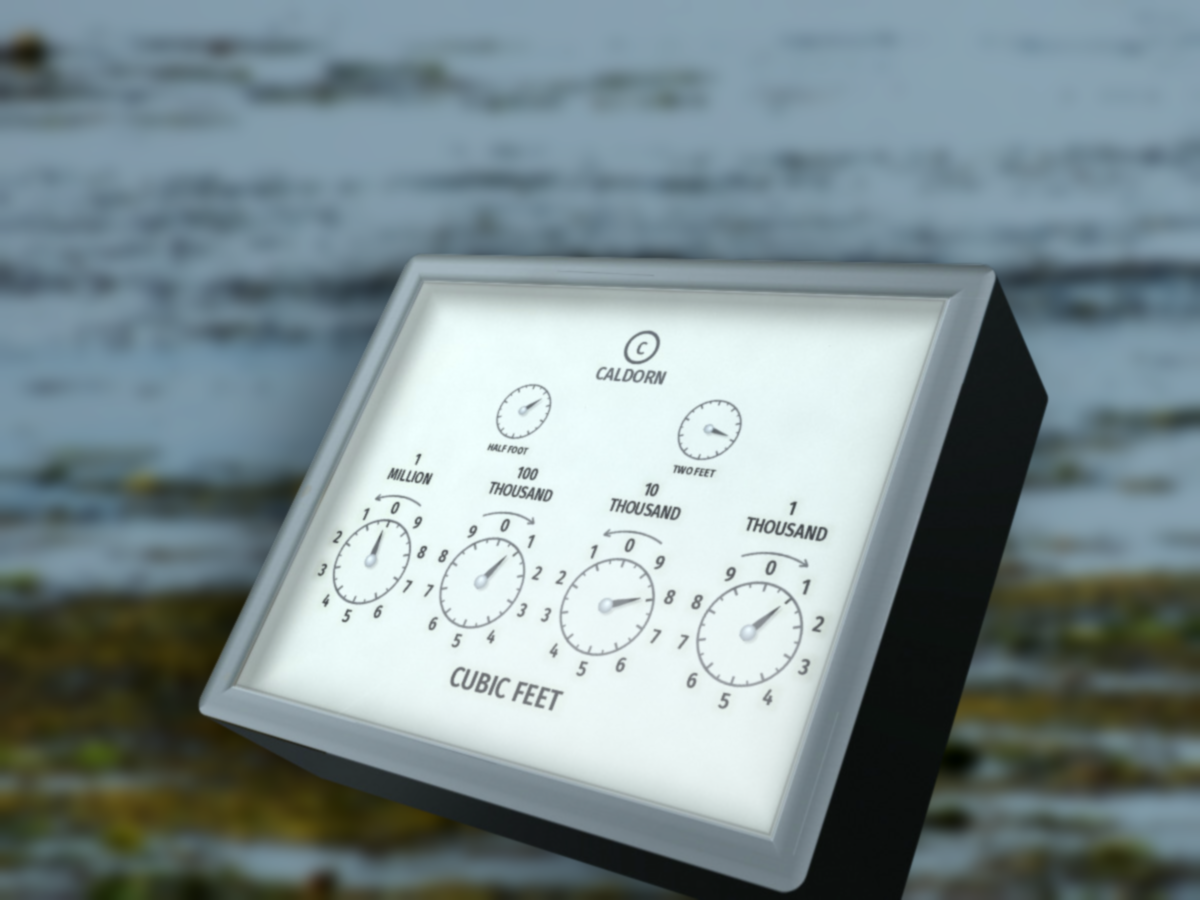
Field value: 8100ft³
